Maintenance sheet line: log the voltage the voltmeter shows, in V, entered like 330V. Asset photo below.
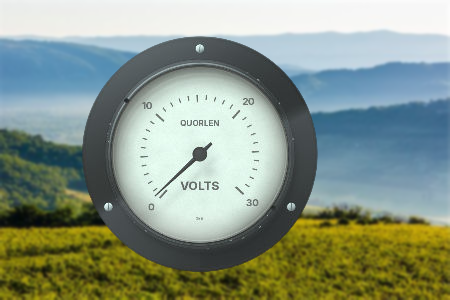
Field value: 0.5V
